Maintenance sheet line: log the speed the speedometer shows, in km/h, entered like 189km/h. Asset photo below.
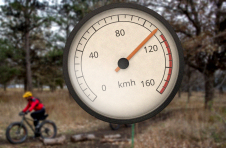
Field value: 110km/h
